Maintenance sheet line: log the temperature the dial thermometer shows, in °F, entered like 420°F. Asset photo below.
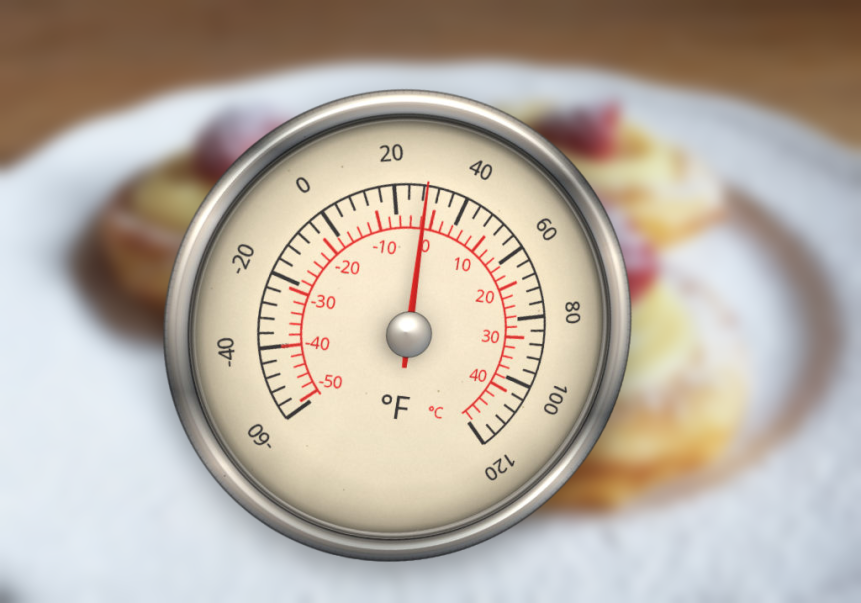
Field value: 28°F
